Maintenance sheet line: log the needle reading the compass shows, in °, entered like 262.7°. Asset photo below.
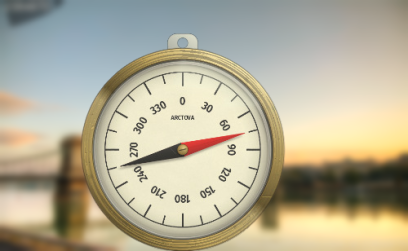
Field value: 75°
